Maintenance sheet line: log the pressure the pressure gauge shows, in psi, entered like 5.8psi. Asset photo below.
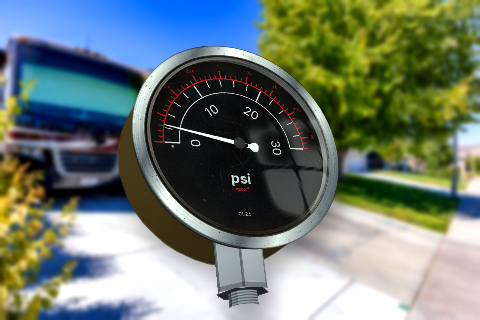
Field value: 2psi
